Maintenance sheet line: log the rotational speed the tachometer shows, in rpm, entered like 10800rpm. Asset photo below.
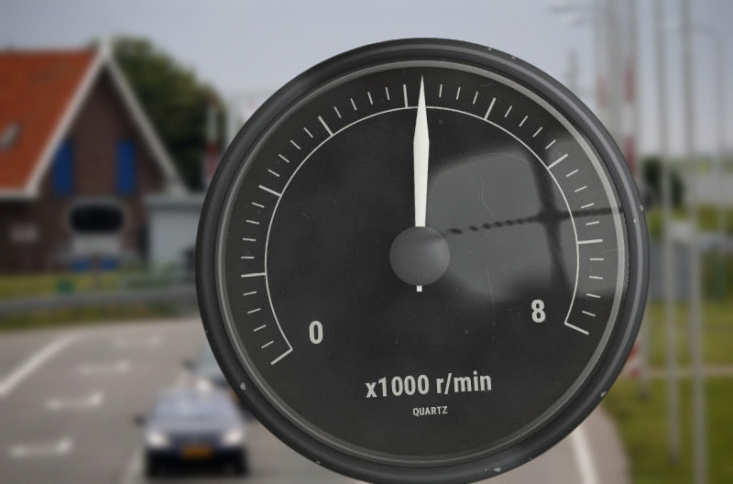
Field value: 4200rpm
